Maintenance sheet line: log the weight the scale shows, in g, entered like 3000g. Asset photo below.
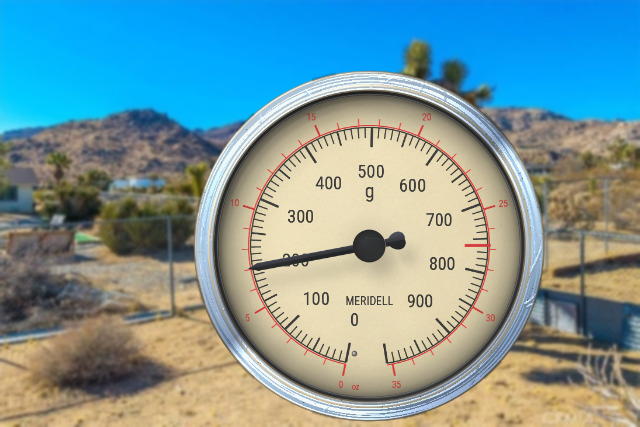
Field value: 200g
